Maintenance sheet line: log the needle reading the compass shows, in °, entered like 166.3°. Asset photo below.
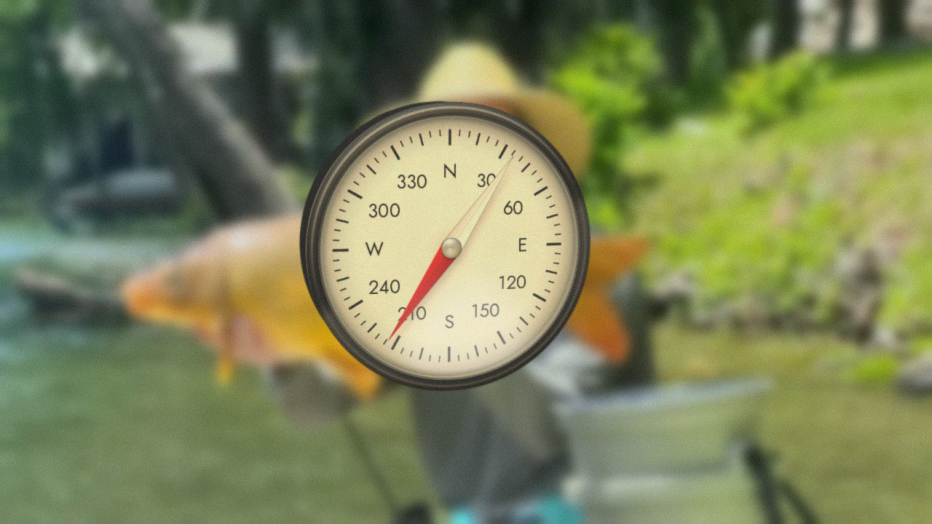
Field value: 215°
